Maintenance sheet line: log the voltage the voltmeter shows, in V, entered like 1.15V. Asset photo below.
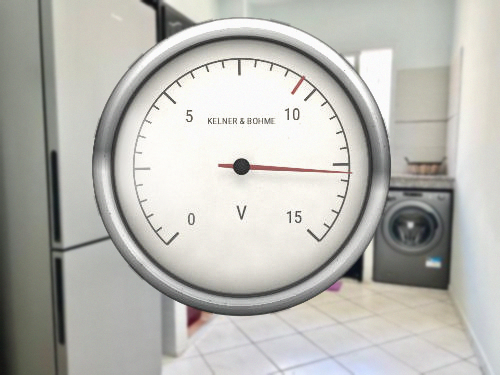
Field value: 12.75V
